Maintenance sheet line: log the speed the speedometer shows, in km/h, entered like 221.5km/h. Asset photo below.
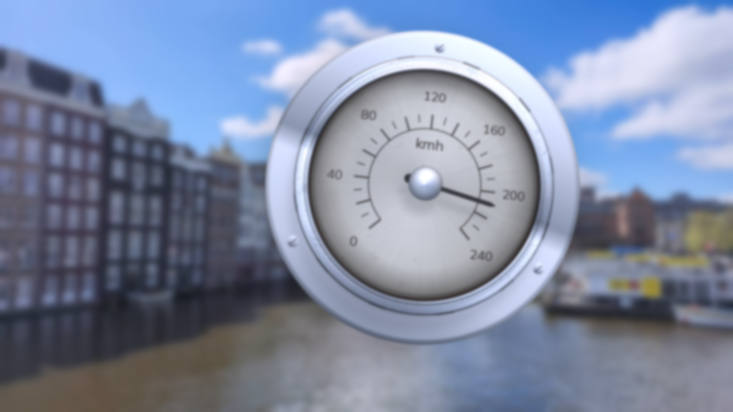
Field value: 210km/h
